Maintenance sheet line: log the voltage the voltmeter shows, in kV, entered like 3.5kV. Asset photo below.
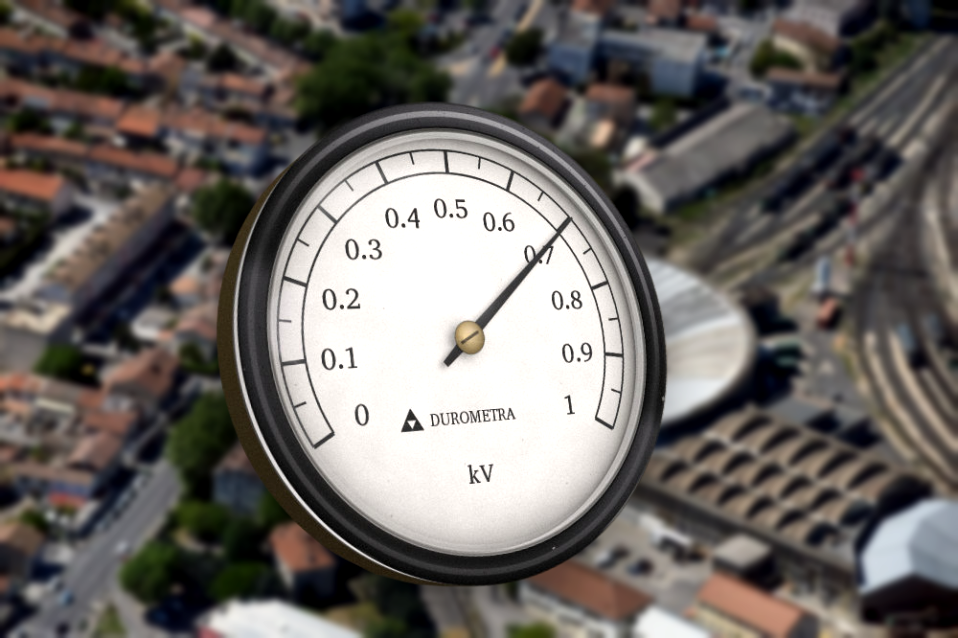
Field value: 0.7kV
